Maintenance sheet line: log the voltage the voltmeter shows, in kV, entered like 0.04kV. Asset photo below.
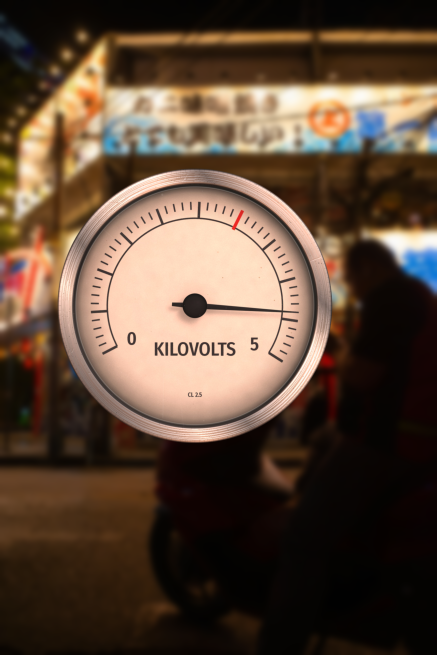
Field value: 4.4kV
